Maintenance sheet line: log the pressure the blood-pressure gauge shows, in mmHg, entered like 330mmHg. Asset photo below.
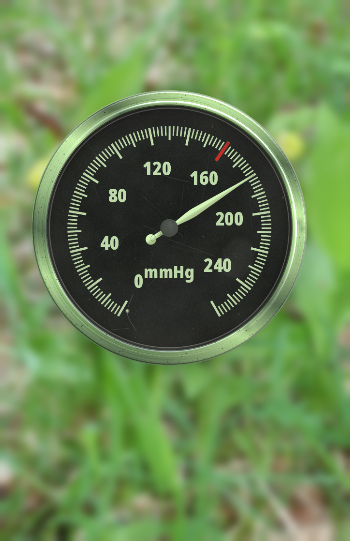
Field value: 180mmHg
